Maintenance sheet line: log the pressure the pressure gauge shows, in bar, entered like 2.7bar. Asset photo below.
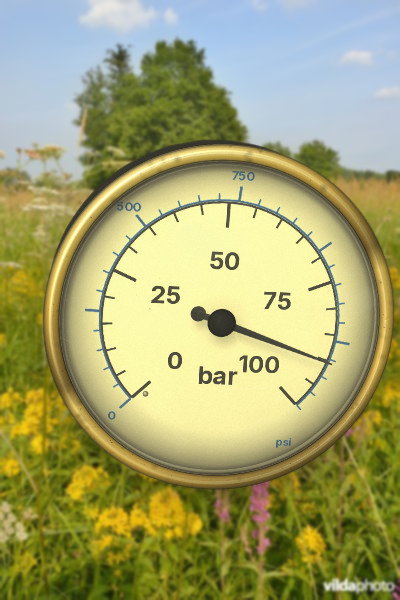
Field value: 90bar
